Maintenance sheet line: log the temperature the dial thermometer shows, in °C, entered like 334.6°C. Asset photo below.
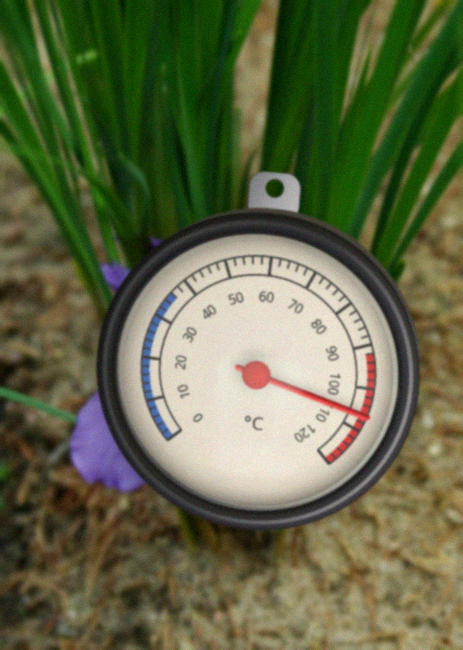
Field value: 106°C
